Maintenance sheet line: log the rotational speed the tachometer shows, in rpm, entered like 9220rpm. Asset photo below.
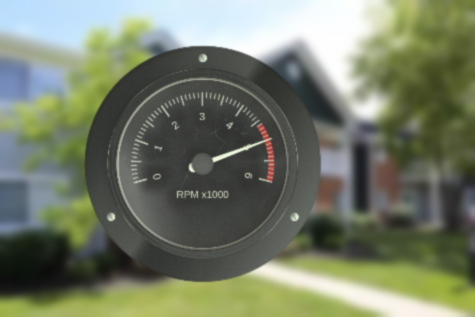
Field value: 5000rpm
